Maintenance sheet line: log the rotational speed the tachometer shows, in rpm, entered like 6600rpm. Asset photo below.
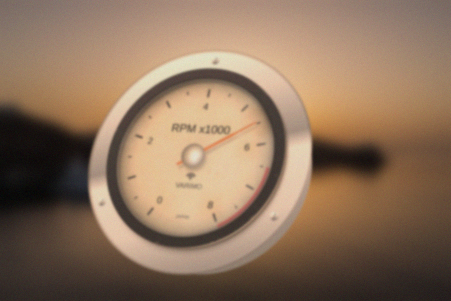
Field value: 5500rpm
